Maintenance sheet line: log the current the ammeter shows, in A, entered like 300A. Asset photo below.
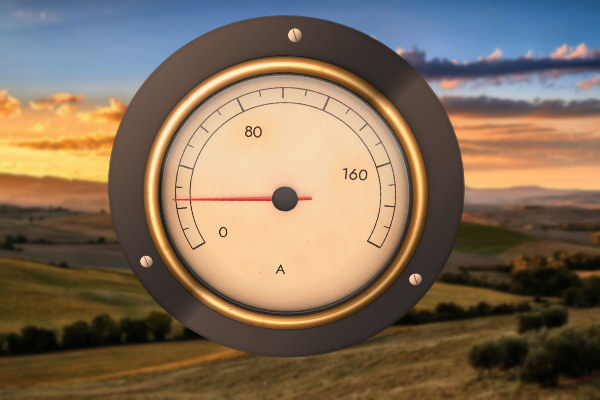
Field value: 25A
